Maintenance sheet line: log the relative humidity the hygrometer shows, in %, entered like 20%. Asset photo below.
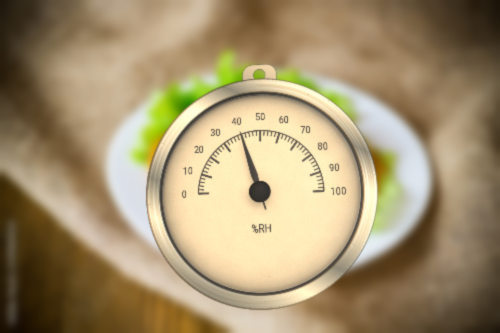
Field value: 40%
